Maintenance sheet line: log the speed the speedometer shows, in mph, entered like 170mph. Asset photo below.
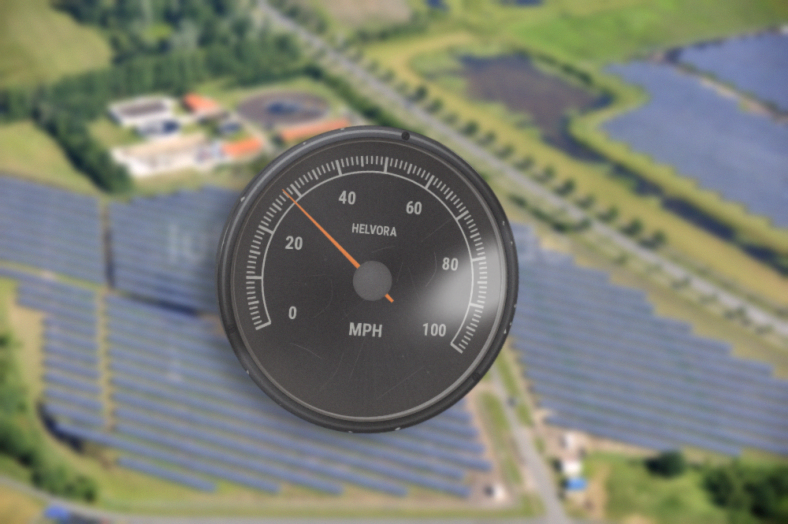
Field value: 28mph
